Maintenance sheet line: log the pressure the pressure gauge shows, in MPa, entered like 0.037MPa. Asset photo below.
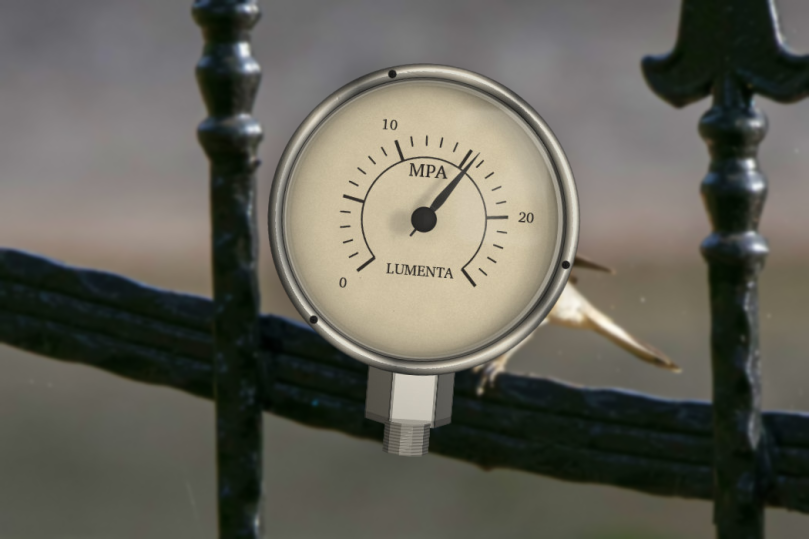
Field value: 15.5MPa
